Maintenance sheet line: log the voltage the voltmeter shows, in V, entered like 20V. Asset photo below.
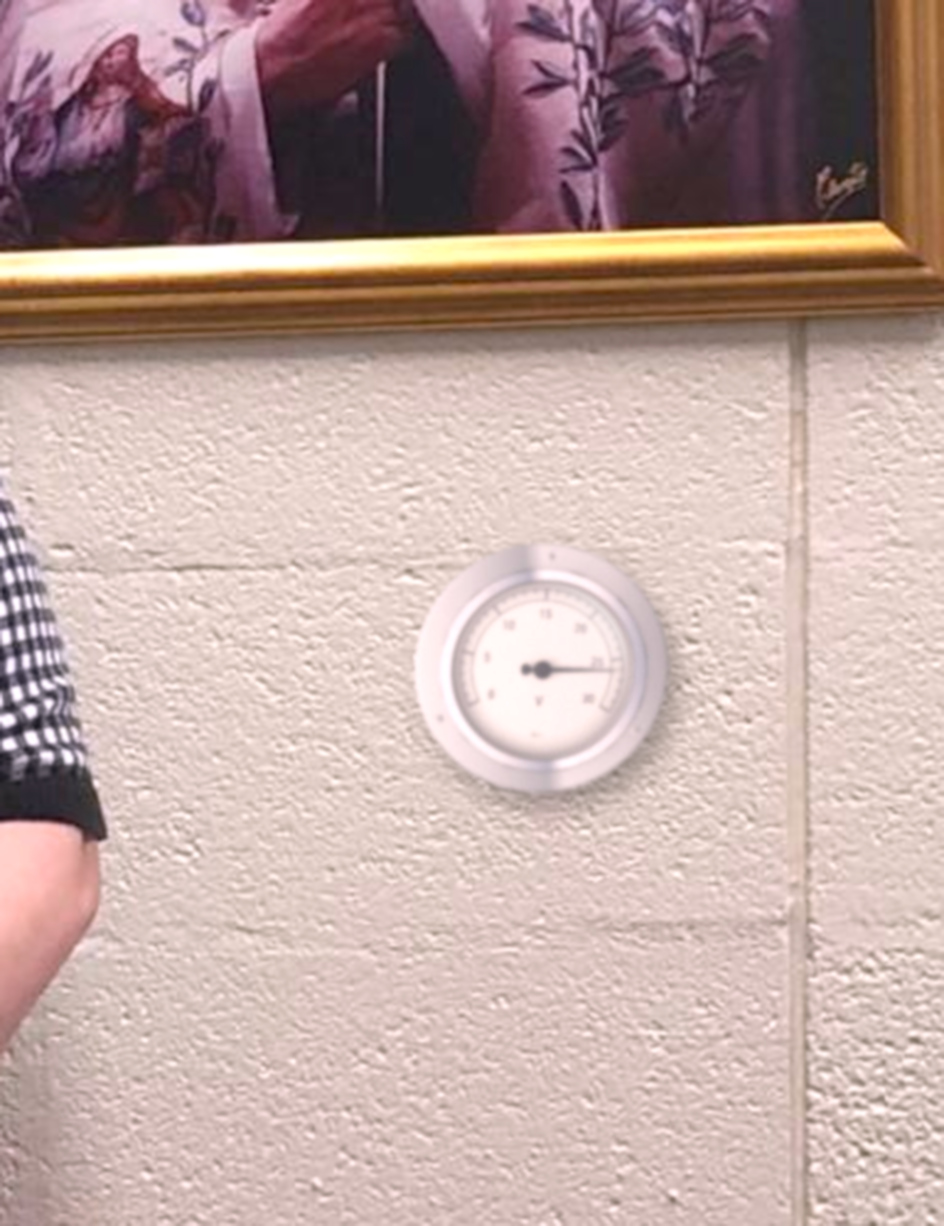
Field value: 26V
